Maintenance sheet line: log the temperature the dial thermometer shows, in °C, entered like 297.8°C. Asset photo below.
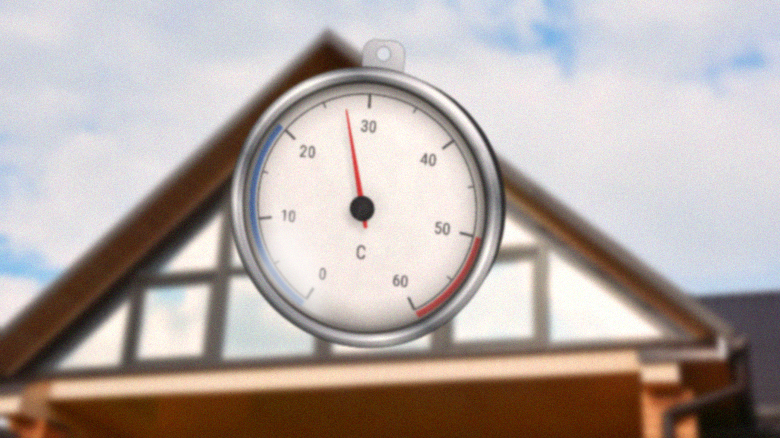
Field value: 27.5°C
